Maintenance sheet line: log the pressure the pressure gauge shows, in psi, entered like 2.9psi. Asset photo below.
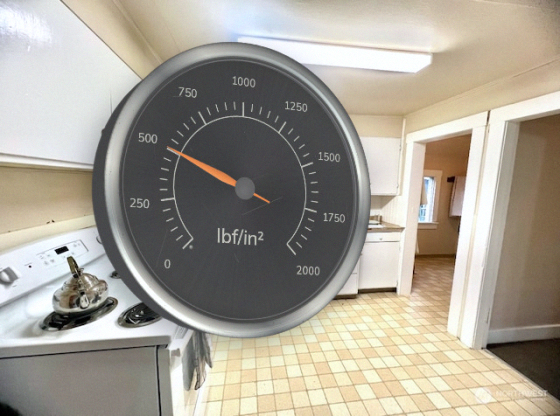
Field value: 500psi
